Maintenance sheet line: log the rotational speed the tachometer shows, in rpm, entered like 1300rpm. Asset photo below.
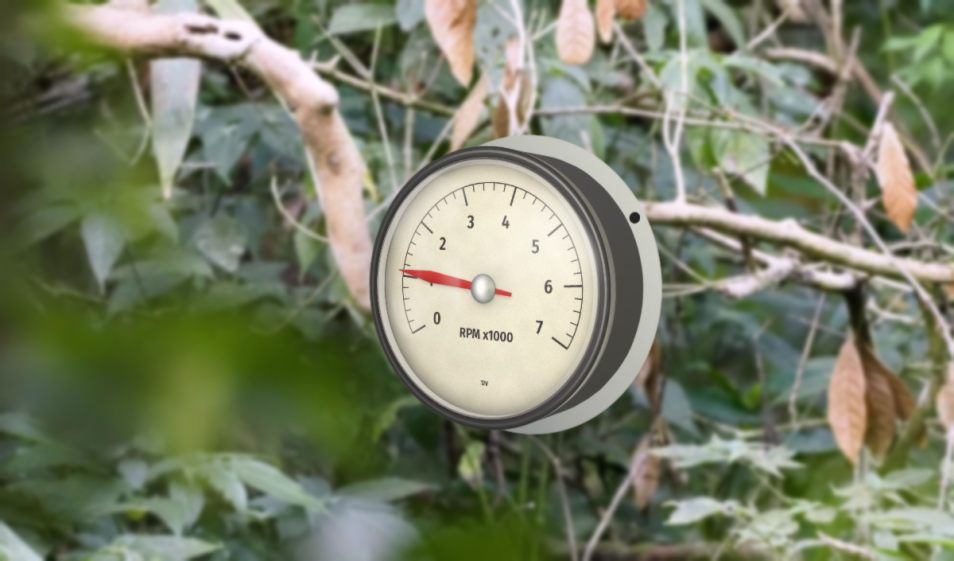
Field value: 1100rpm
